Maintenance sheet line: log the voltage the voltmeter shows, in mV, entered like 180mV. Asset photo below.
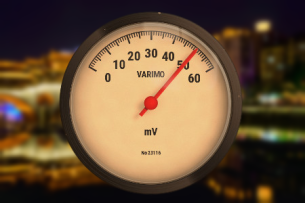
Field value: 50mV
